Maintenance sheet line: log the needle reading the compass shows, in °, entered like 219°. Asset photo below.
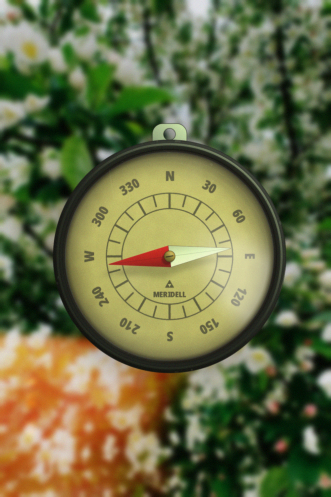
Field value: 262.5°
